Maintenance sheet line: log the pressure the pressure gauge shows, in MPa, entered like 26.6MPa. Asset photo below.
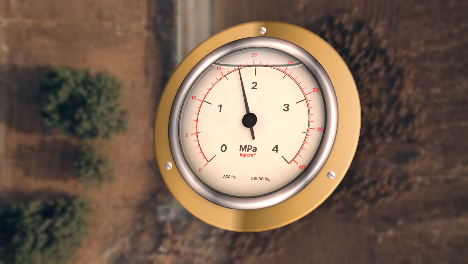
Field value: 1.75MPa
